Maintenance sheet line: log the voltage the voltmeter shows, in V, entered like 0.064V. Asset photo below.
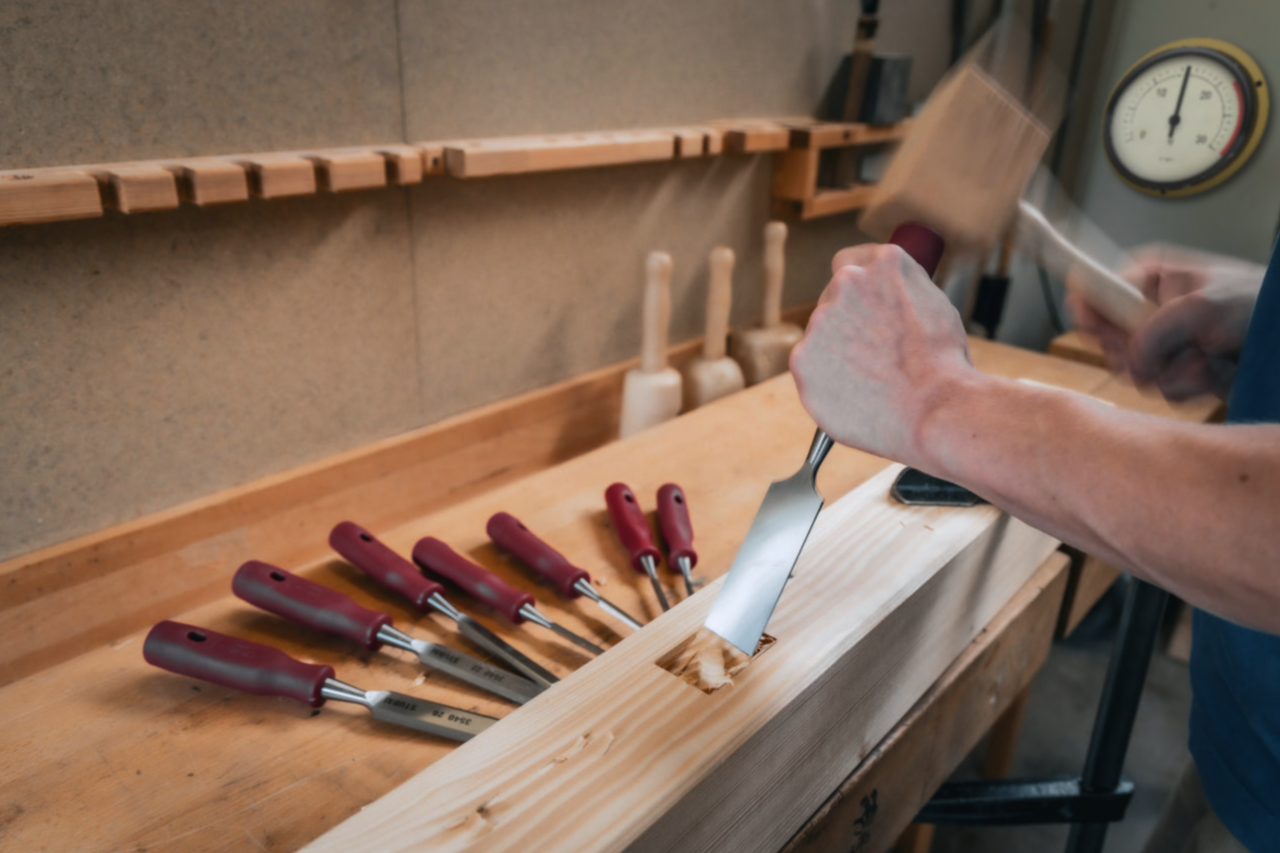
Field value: 15V
